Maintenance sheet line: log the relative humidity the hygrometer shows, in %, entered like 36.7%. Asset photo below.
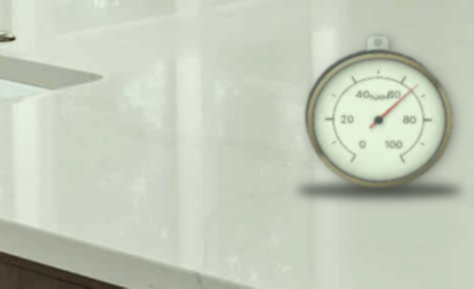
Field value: 65%
